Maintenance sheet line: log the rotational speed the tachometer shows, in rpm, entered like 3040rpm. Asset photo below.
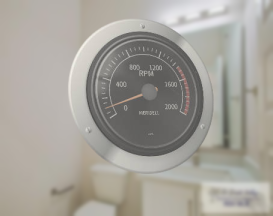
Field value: 100rpm
